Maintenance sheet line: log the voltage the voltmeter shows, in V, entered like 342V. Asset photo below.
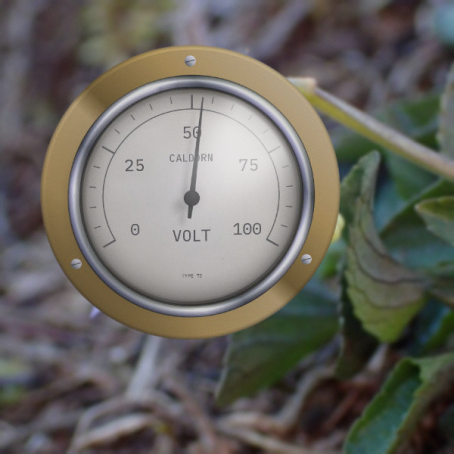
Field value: 52.5V
